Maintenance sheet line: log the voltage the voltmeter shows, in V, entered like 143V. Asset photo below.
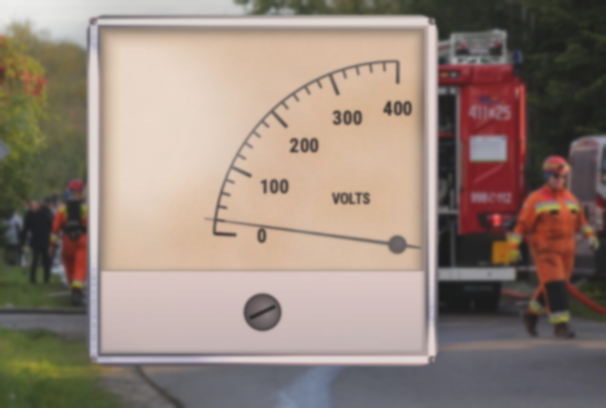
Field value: 20V
